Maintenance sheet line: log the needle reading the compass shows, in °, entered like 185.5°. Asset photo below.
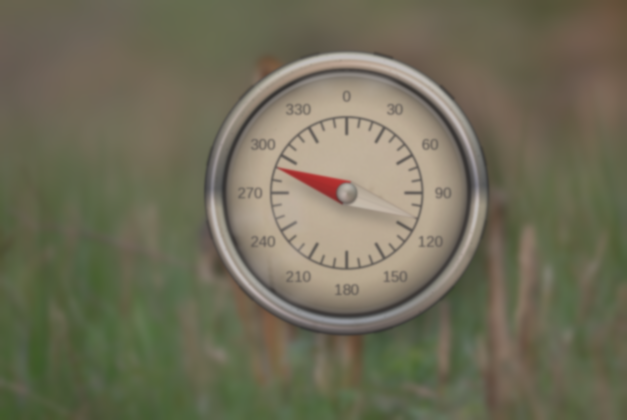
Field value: 290°
